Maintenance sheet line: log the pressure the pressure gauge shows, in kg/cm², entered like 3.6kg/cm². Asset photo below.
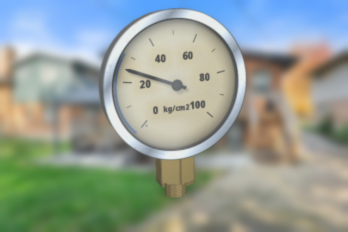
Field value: 25kg/cm²
